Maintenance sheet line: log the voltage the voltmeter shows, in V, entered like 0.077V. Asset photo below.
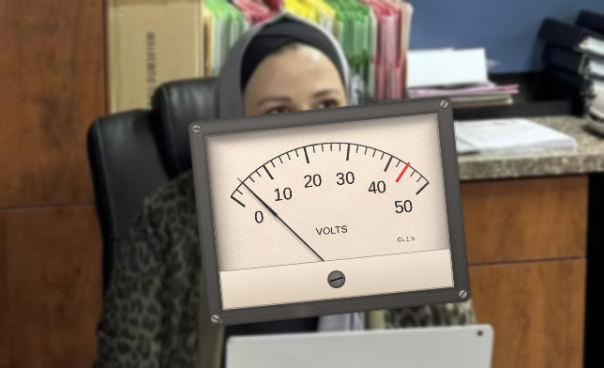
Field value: 4V
